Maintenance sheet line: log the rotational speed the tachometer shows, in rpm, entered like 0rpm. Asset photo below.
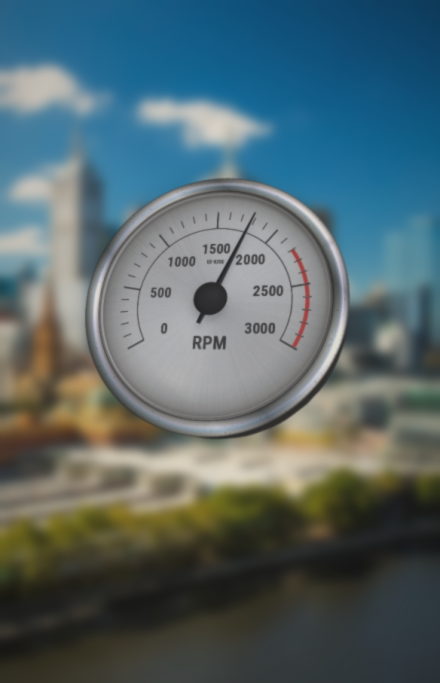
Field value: 1800rpm
